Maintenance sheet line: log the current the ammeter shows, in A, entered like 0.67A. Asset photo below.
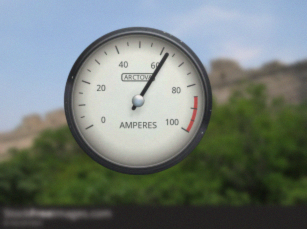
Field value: 62.5A
